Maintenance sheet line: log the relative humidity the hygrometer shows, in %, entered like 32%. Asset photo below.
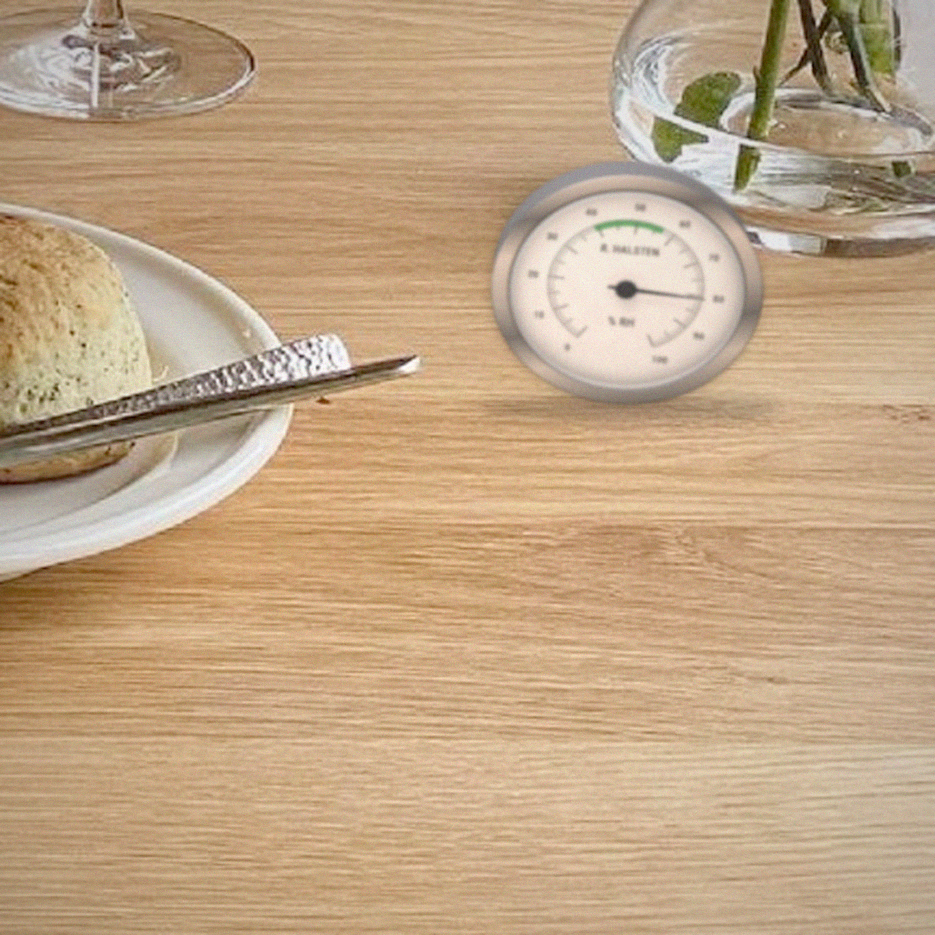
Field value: 80%
